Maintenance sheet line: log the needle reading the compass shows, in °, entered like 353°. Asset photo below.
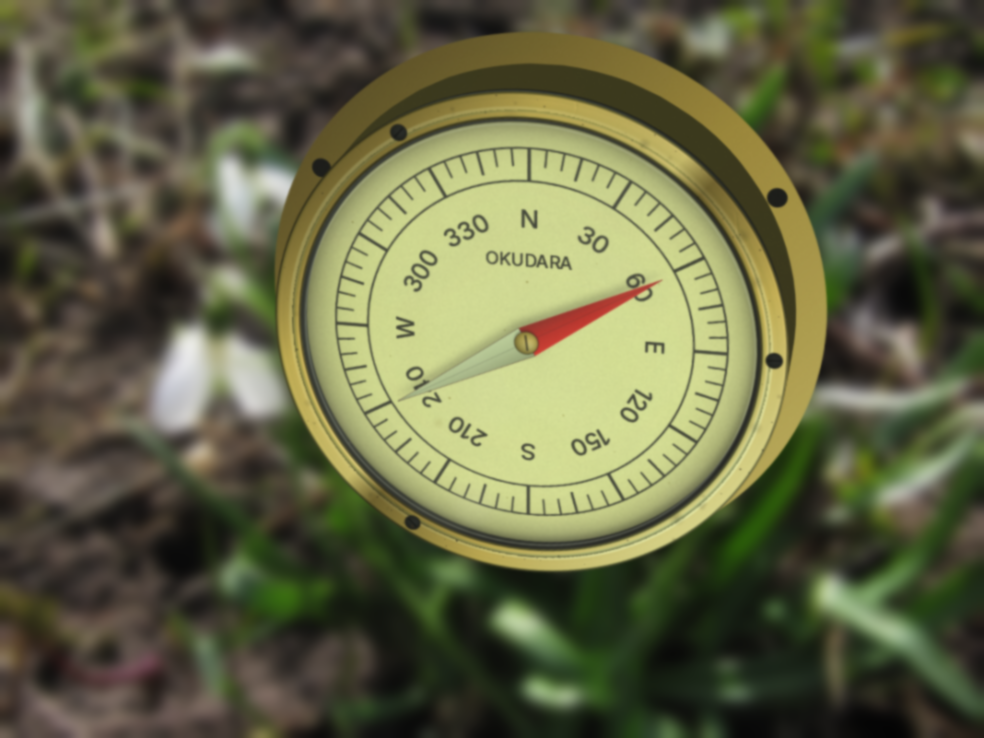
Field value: 60°
